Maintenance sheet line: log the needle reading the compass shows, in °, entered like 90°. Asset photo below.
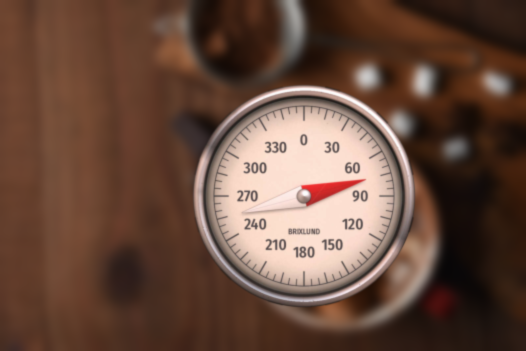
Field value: 75°
